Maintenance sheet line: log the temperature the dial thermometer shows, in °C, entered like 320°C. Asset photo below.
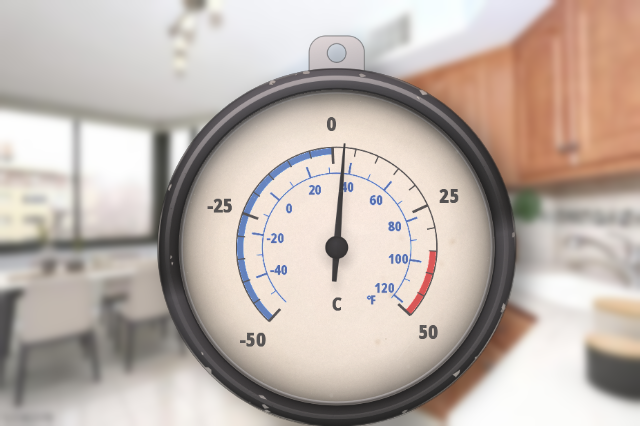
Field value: 2.5°C
